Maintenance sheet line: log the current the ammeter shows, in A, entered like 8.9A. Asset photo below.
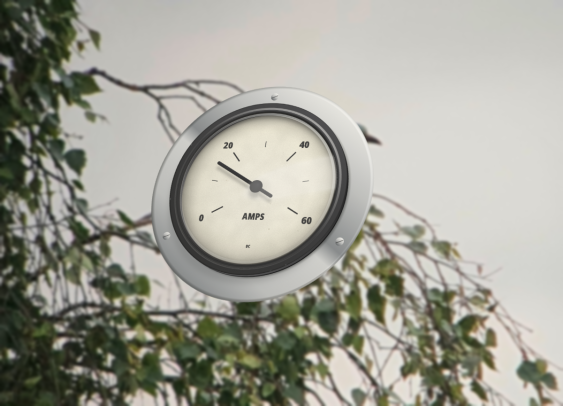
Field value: 15A
